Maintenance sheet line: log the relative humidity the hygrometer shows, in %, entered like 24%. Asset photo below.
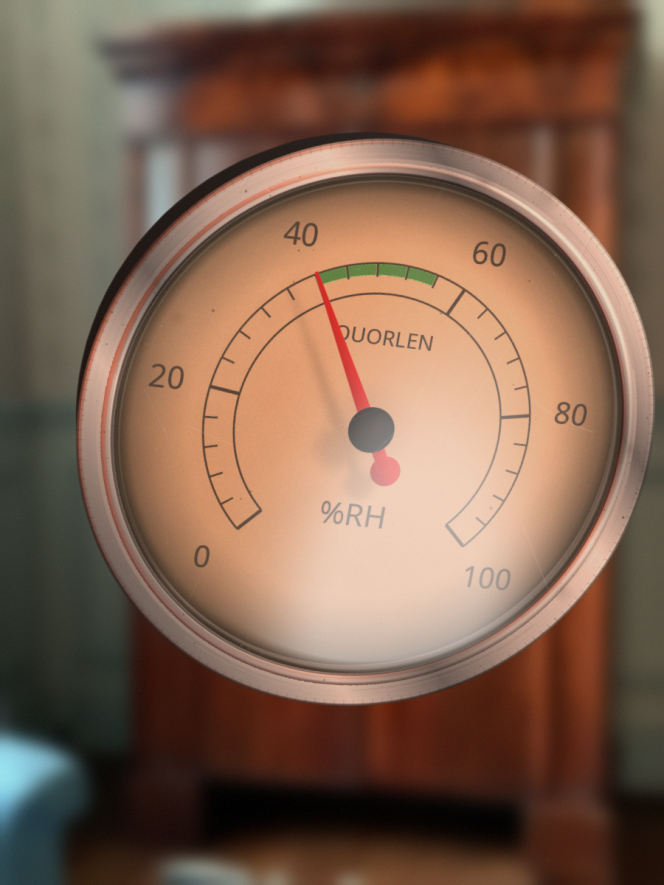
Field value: 40%
